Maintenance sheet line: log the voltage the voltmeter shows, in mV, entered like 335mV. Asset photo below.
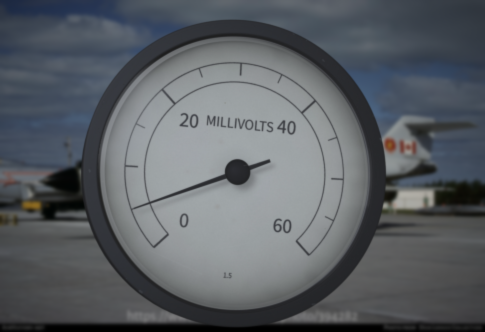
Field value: 5mV
